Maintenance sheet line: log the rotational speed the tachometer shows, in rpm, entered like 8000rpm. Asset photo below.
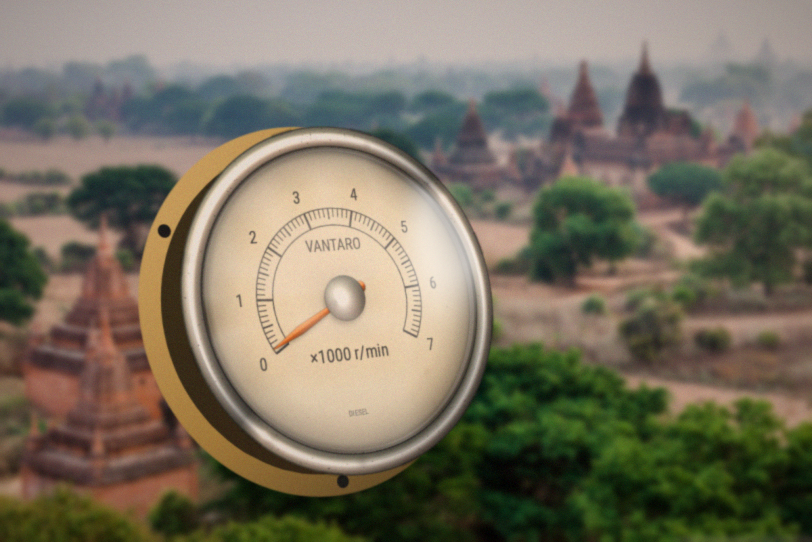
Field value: 100rpm
